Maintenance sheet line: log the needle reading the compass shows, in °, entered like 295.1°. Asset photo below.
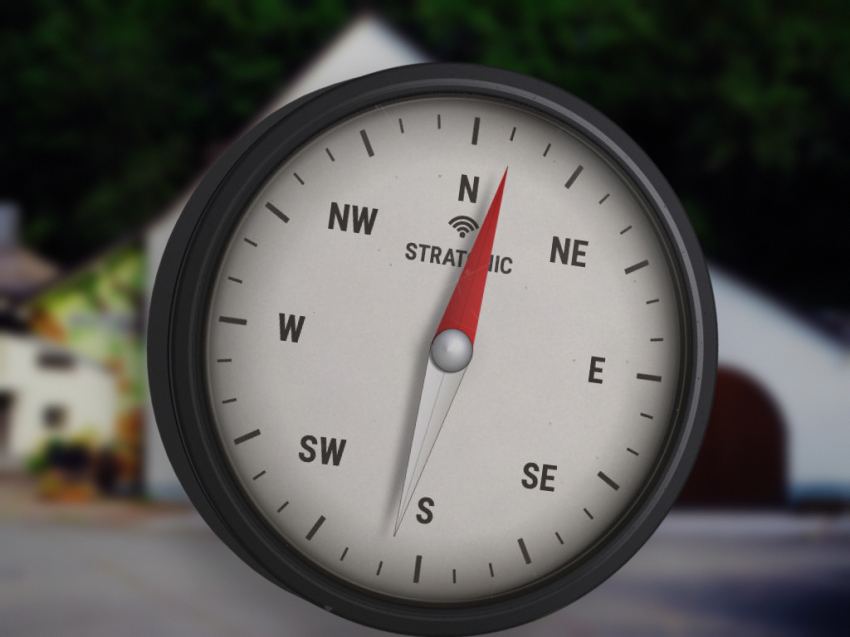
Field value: 10°
